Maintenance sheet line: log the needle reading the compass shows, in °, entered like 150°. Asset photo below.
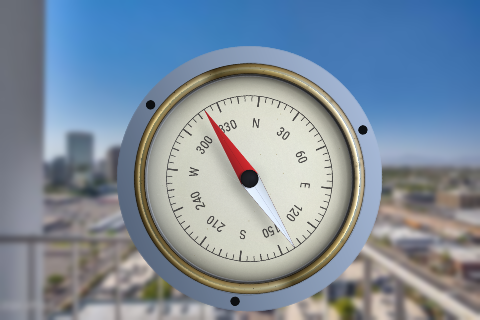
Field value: 320°
